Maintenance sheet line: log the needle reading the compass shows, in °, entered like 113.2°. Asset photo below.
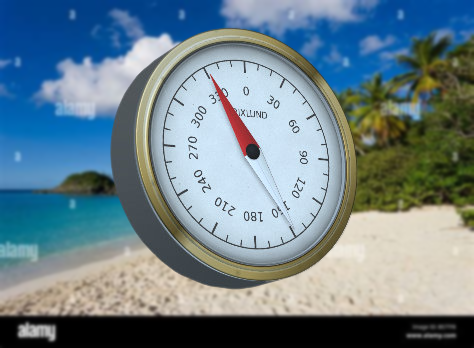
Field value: 330°
